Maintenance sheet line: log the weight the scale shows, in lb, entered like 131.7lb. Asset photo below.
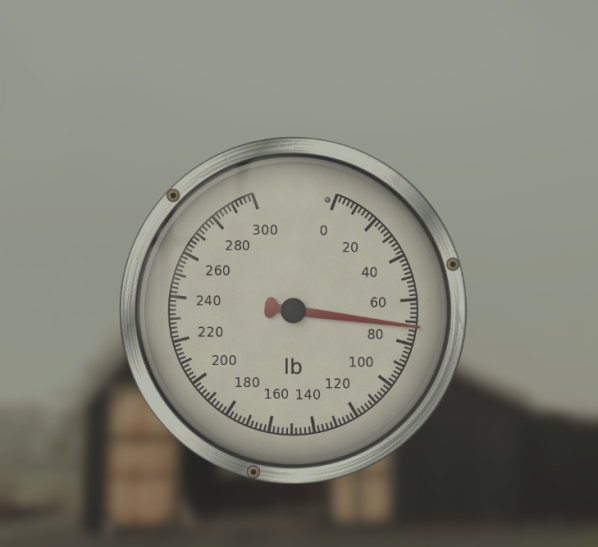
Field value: 72lb
